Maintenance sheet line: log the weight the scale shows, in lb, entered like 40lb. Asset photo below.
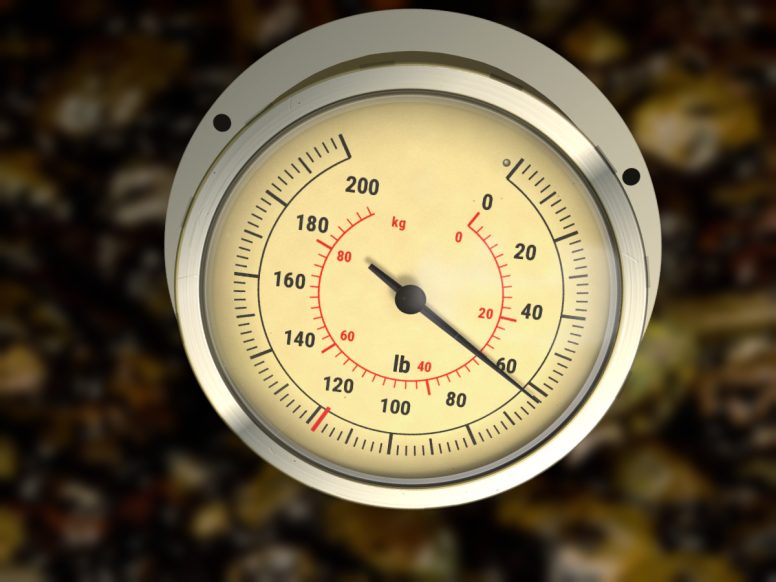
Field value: 62lb
